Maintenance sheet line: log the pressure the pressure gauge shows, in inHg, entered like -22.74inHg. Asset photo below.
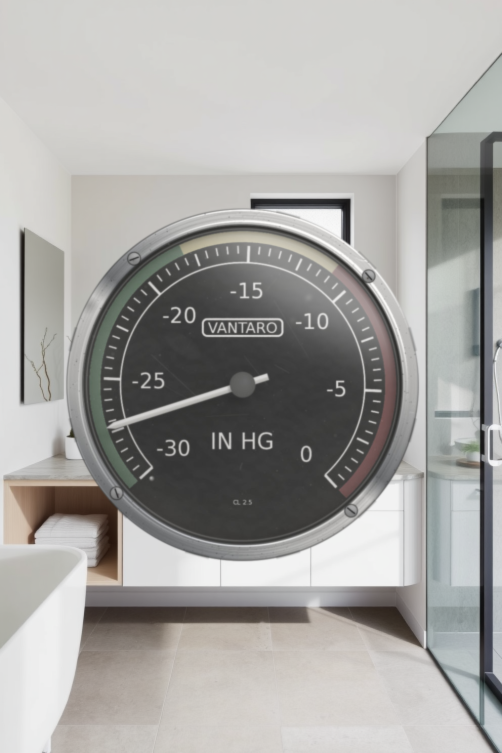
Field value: -27.25inHg
